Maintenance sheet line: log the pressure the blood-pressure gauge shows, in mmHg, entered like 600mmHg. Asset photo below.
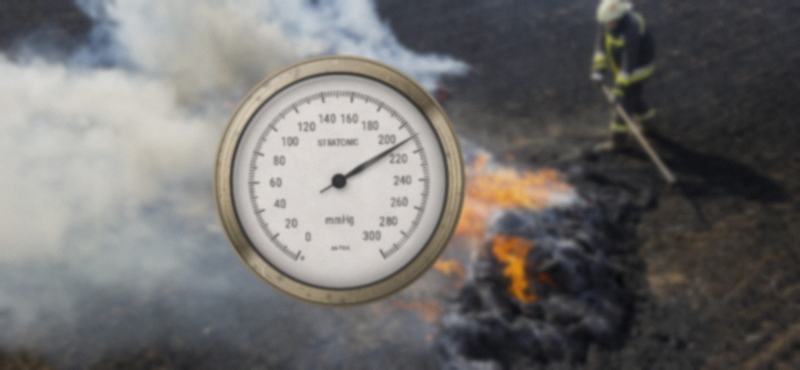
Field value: 210mmHg
